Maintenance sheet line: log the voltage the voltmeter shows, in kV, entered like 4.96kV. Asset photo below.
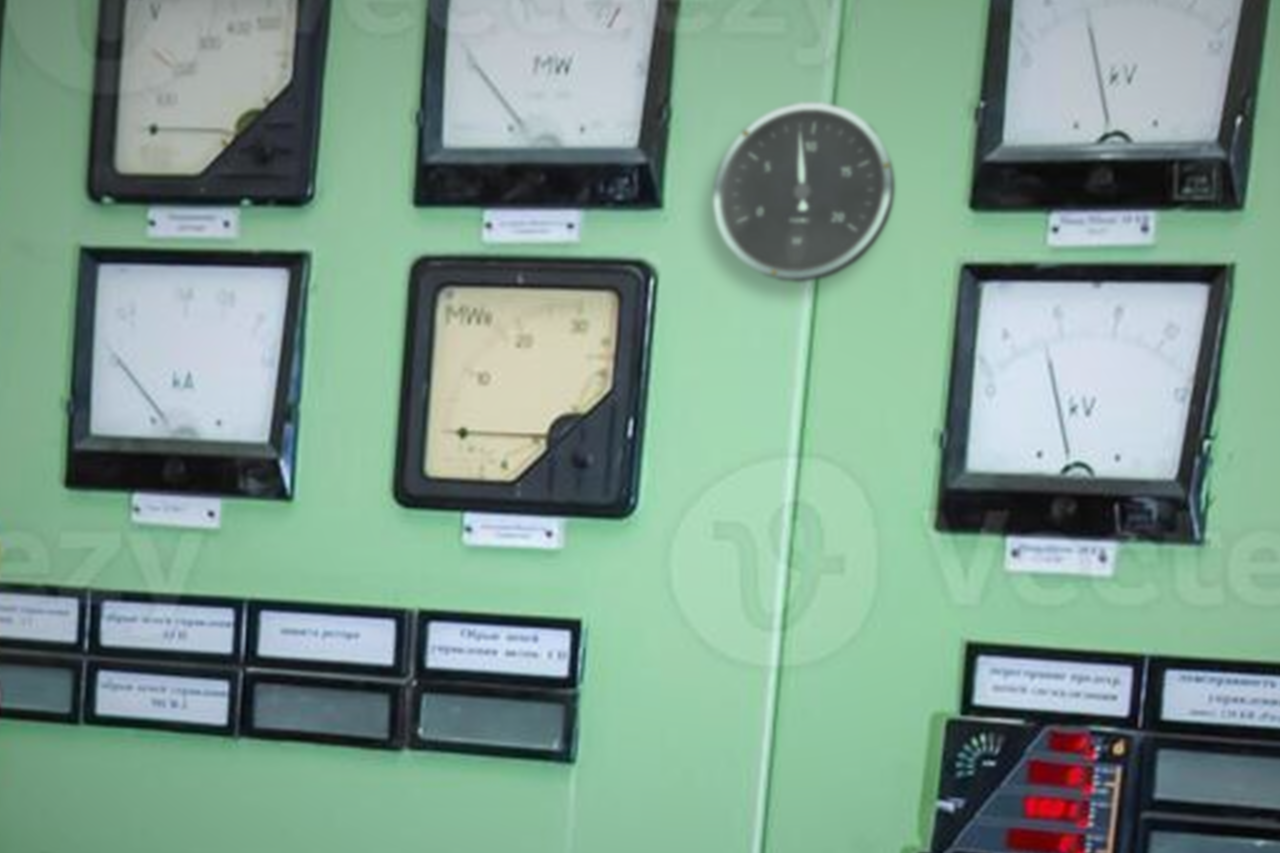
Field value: 9kV
